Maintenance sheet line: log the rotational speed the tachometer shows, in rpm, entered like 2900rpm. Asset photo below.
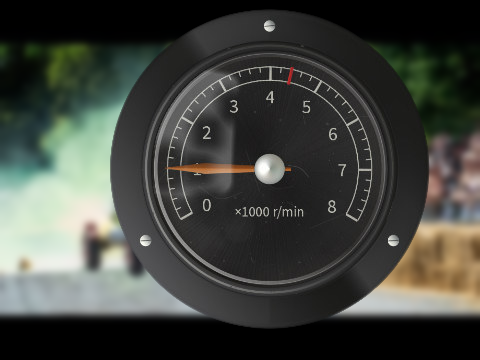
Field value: 1000rpm
